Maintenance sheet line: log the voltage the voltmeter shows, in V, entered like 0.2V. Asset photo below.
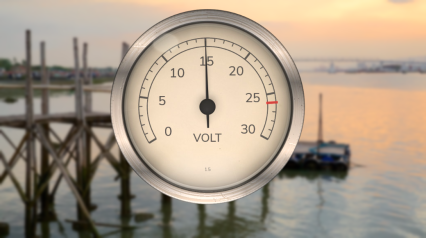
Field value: 15V
